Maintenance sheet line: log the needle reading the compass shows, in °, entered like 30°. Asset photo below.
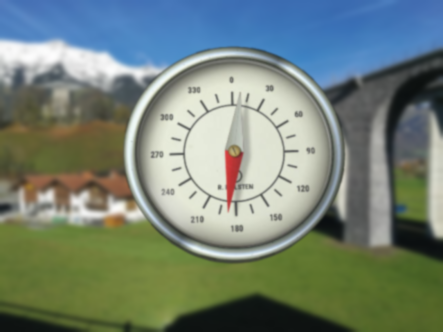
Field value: 187.5°
